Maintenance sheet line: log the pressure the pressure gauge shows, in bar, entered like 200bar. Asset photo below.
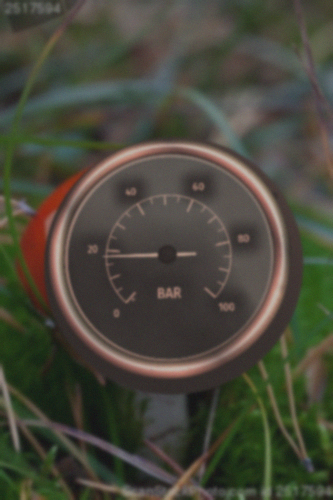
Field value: 17.5bar
